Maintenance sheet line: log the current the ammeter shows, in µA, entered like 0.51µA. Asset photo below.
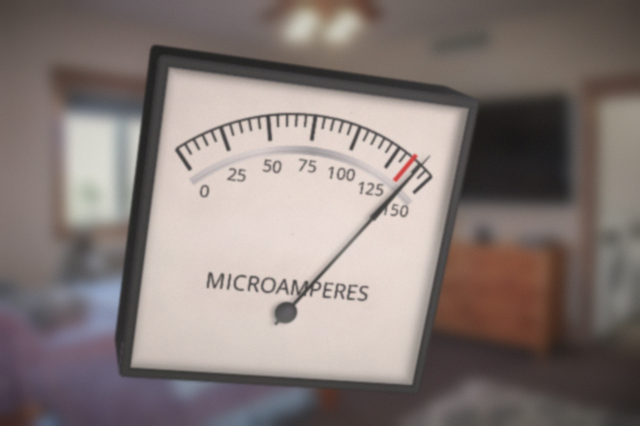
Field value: 140µA
